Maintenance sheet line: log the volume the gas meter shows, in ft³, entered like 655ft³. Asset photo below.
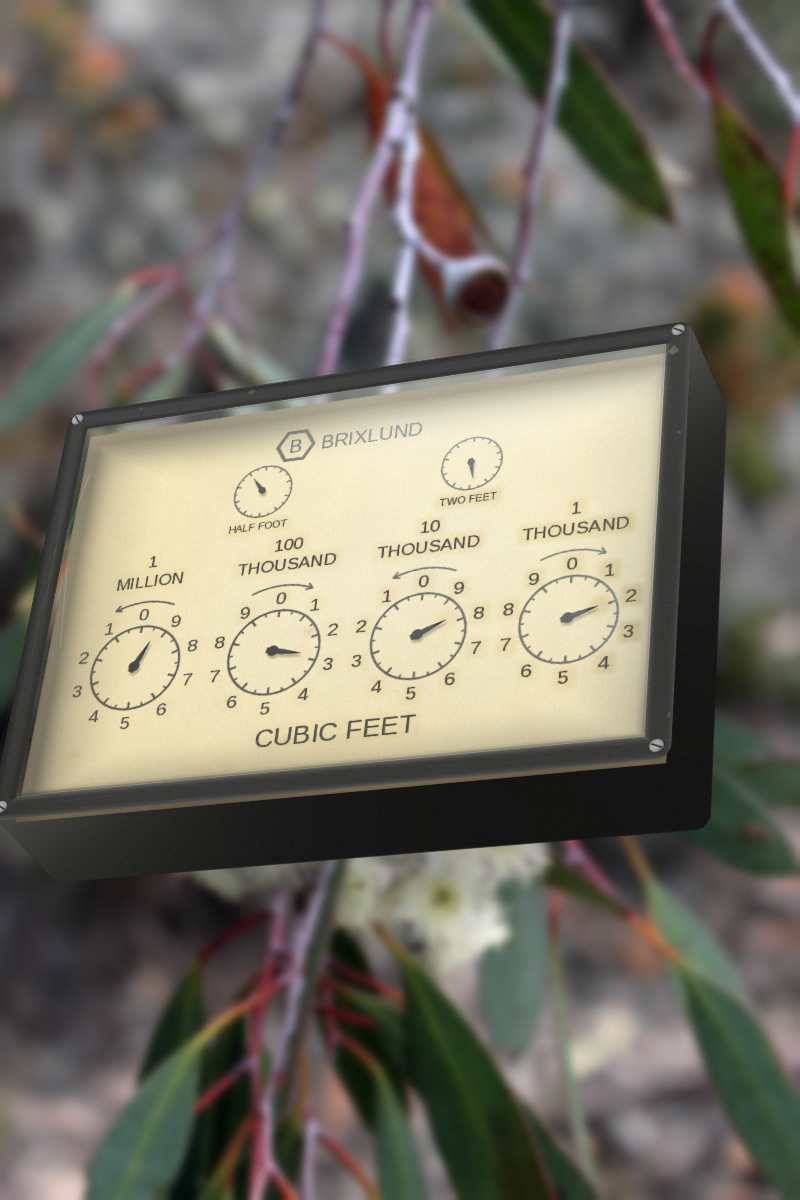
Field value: 928200ft³
